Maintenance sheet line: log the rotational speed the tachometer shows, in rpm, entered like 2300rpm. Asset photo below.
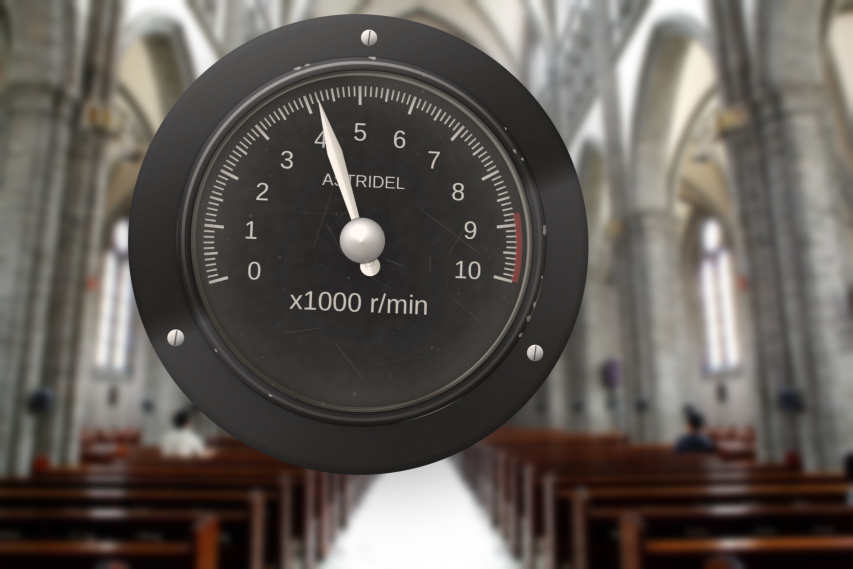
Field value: 4200rpm
